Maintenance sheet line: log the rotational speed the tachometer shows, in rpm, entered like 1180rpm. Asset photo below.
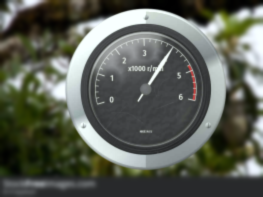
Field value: 4000rpm
